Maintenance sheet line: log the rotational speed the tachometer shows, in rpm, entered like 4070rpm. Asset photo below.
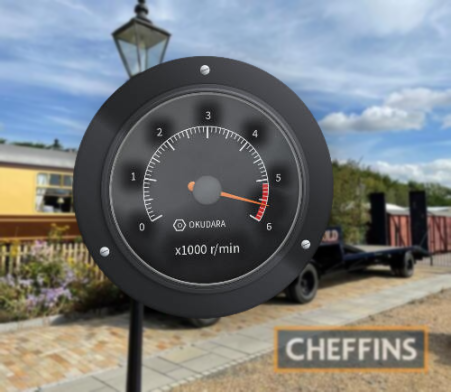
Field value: 5600rpm
